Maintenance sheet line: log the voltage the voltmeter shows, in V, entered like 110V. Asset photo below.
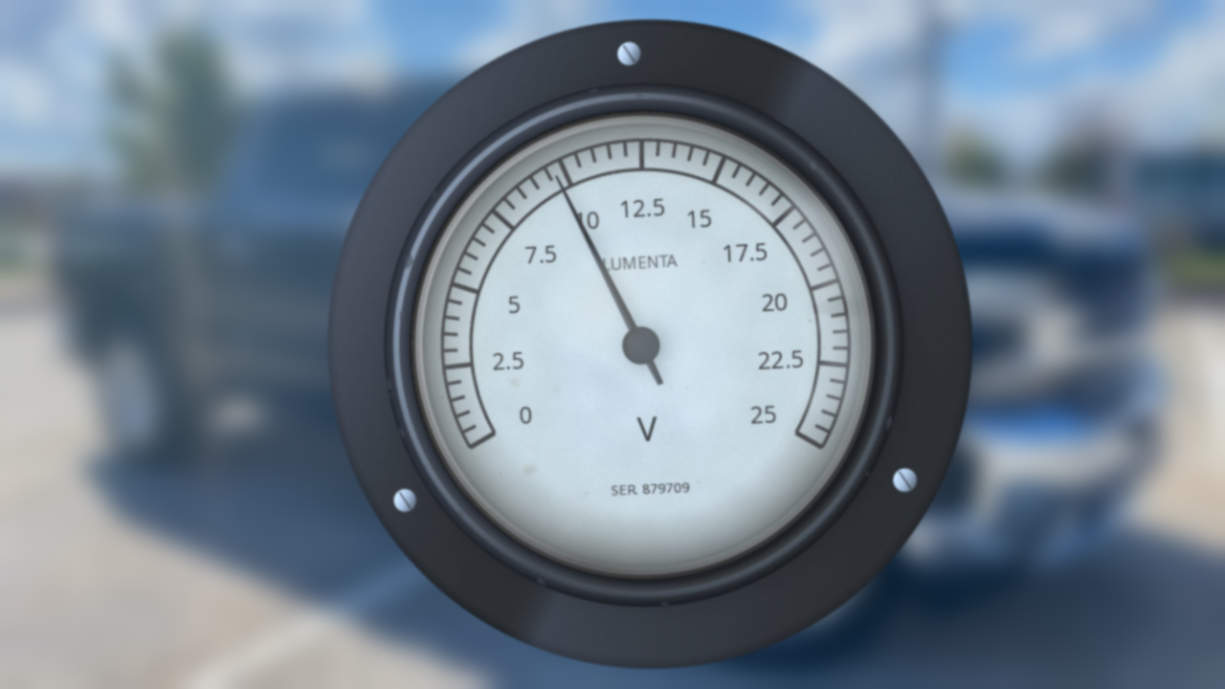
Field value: 9.75V
